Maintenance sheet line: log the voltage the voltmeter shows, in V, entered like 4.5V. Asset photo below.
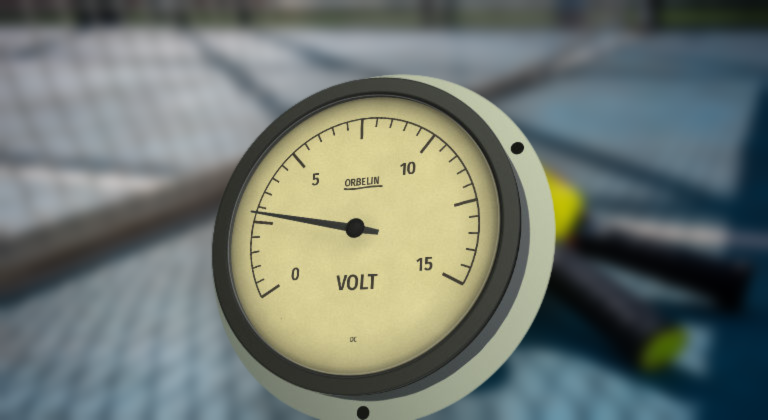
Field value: 2.75V
